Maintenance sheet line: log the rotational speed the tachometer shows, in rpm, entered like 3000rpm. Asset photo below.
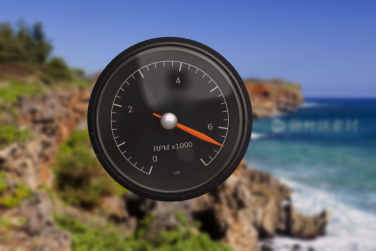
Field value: 6400rpm
